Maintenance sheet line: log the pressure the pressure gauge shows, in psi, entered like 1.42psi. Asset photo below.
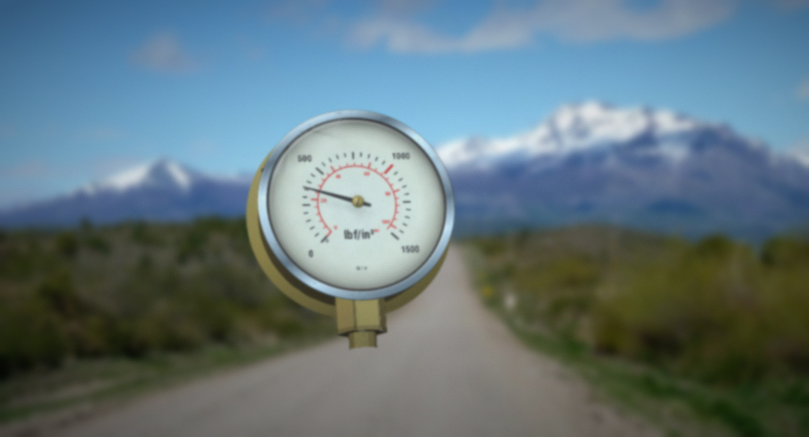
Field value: 350psi
